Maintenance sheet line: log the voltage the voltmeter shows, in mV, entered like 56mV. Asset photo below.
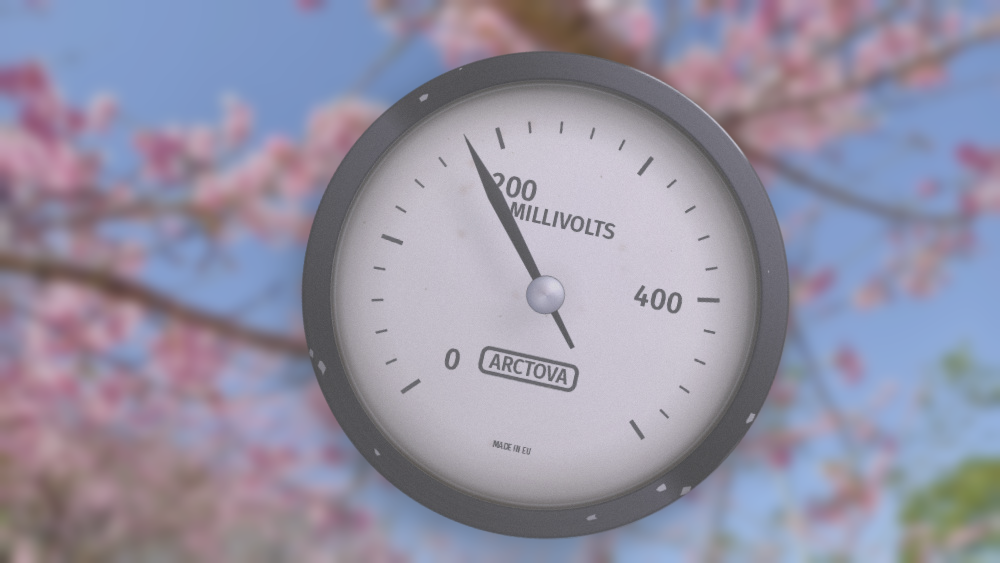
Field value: 180mV
